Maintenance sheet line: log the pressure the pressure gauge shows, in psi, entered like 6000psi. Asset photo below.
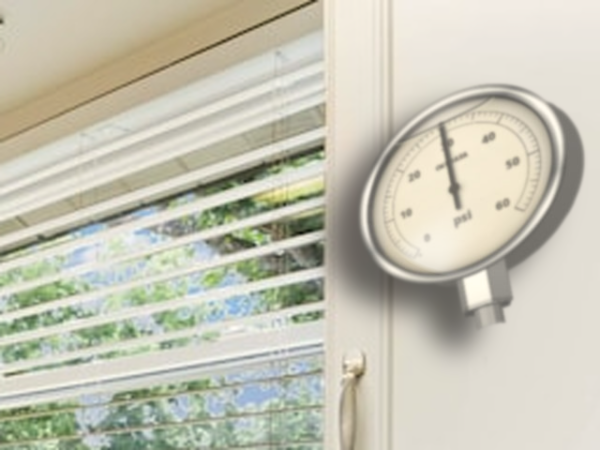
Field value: 30psi
